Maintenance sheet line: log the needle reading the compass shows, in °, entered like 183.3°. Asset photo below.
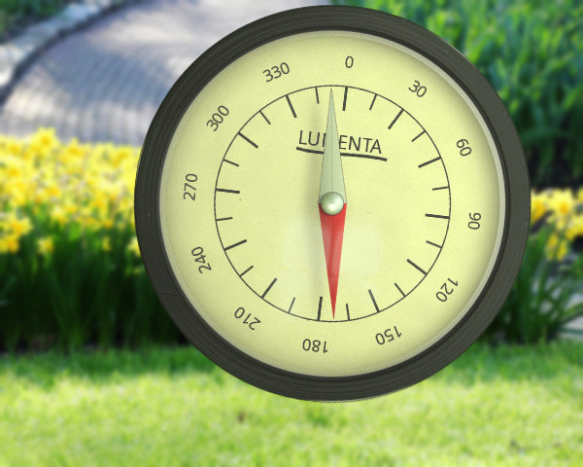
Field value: 172.5°
